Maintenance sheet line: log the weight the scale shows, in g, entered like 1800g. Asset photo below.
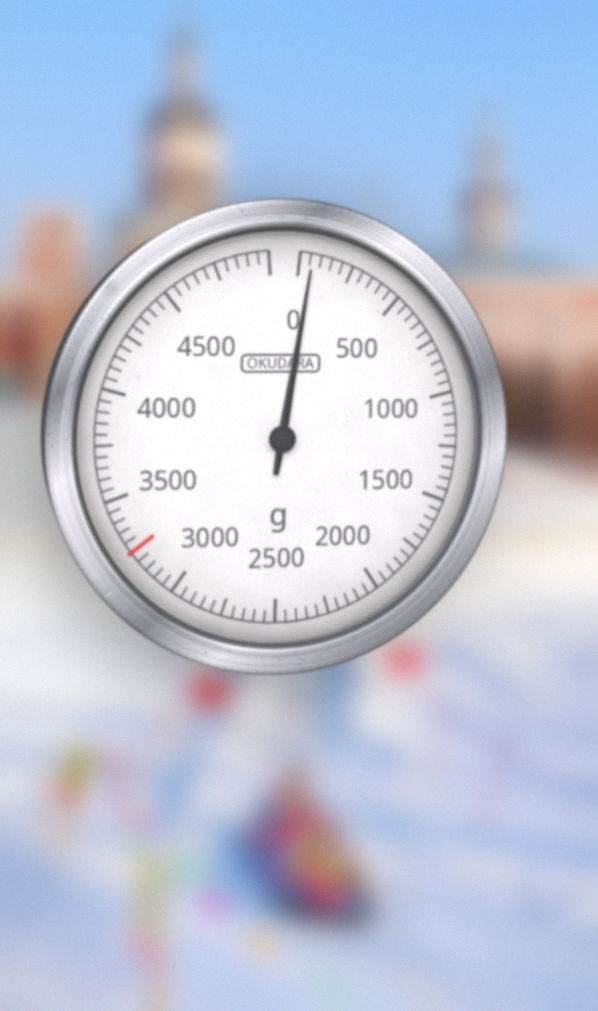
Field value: 50g
